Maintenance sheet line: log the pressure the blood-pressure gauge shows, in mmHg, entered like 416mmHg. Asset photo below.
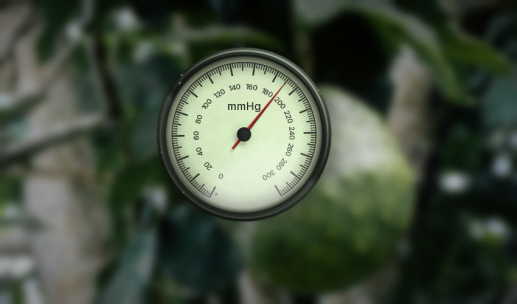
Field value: 190mmHg
